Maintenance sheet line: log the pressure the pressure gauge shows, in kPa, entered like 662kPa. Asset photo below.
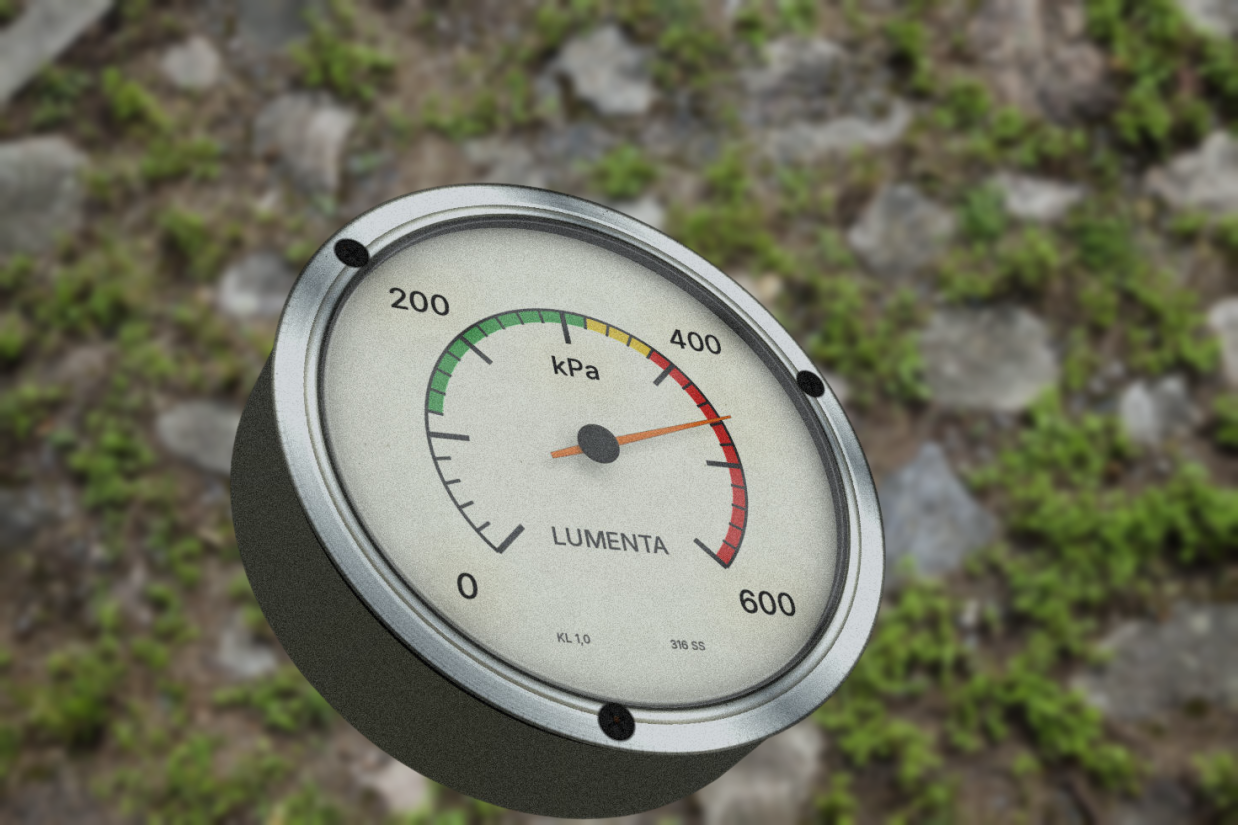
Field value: 460kPa
